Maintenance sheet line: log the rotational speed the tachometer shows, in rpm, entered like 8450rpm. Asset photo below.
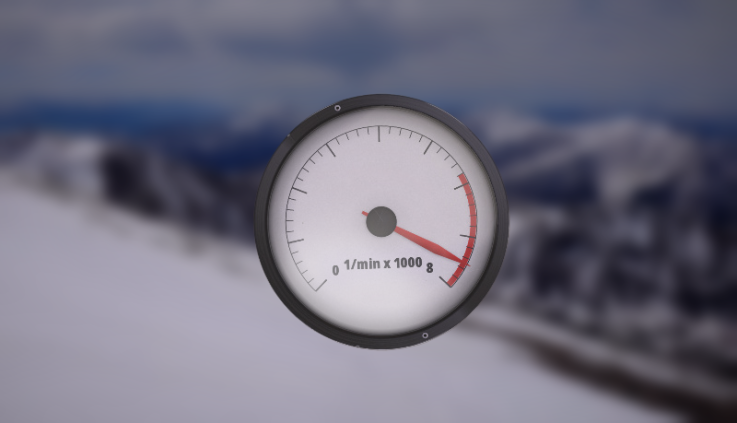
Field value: 7500rpm
